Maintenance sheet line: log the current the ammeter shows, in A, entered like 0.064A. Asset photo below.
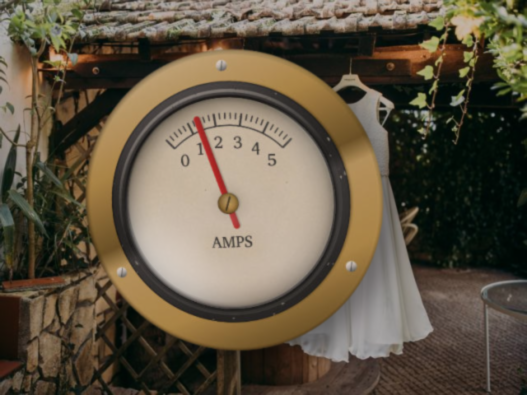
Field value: 1.4A
